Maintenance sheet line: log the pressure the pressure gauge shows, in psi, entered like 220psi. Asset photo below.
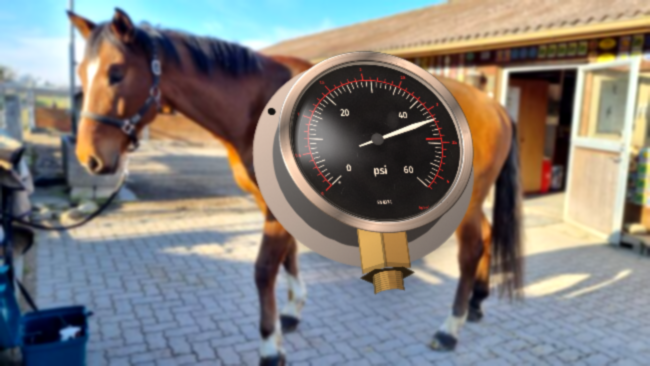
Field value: 45psi
